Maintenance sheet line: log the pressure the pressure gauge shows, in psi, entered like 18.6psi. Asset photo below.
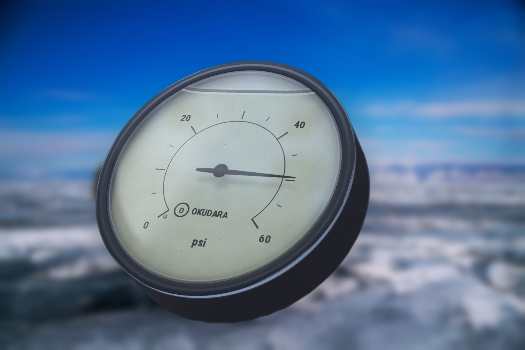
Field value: 50psi
